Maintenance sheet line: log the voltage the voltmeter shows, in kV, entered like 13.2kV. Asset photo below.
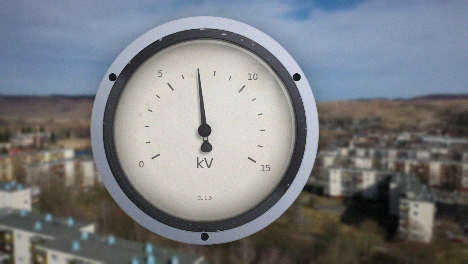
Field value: 7kV
